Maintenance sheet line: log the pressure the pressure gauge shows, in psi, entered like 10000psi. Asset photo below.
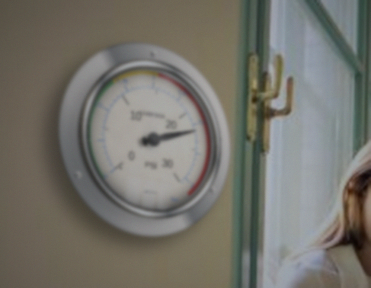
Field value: 22.5psi
